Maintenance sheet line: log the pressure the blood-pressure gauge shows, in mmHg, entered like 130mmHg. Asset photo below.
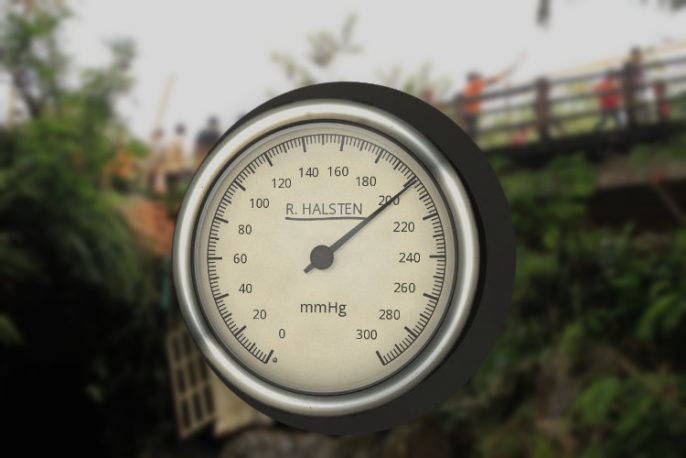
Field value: 202mmHg
